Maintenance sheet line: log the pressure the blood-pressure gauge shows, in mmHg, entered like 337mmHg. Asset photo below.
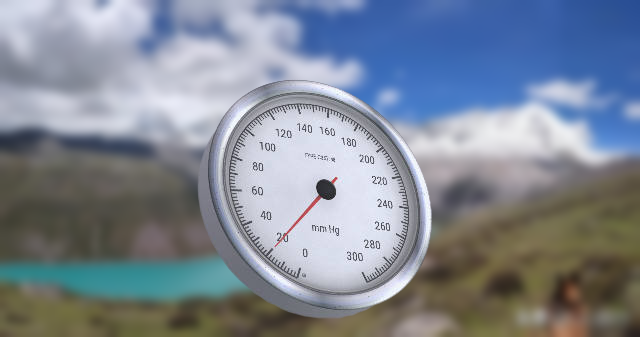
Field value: 20mmHg
